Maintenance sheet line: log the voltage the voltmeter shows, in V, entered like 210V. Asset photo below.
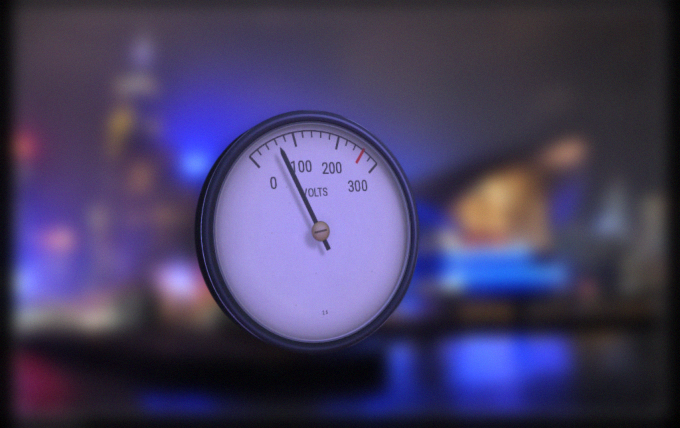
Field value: 60V
